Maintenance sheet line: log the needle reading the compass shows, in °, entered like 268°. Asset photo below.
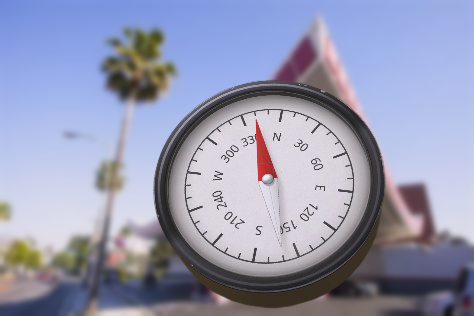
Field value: 340°
